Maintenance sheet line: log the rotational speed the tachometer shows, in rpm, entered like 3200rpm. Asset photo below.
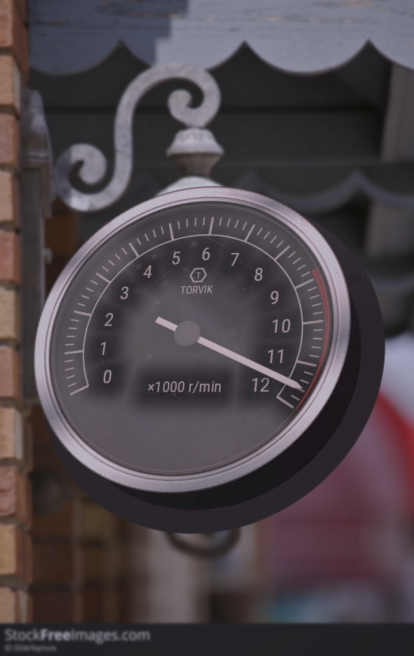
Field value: 11600rpm
